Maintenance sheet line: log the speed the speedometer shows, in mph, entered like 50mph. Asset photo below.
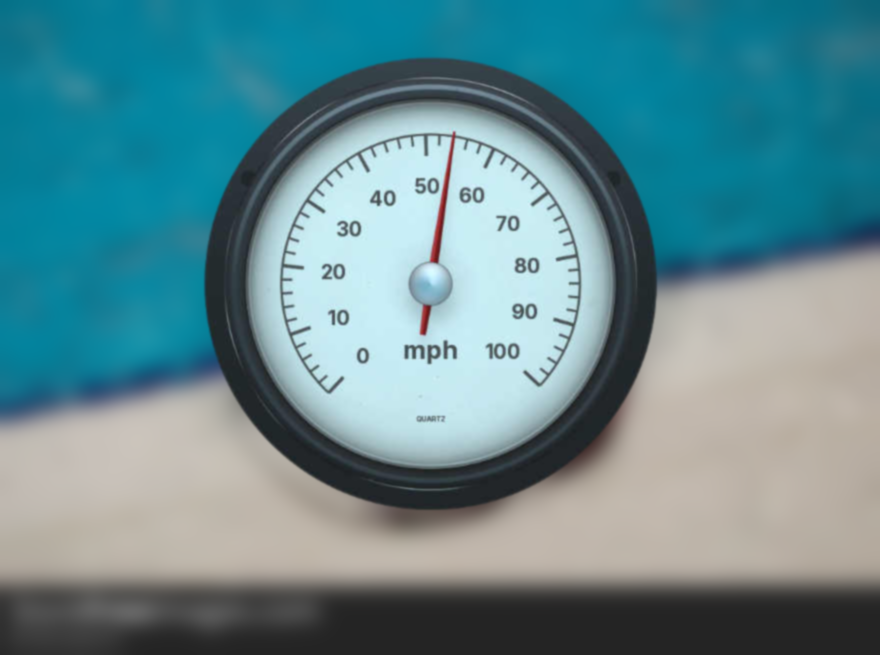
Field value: 54mph
